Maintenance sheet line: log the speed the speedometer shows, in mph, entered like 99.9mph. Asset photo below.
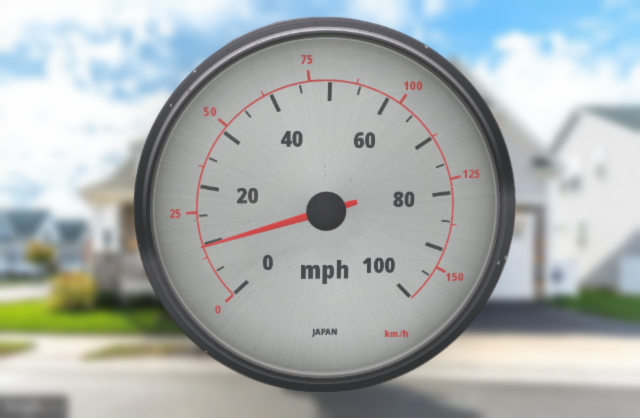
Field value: 10mph
